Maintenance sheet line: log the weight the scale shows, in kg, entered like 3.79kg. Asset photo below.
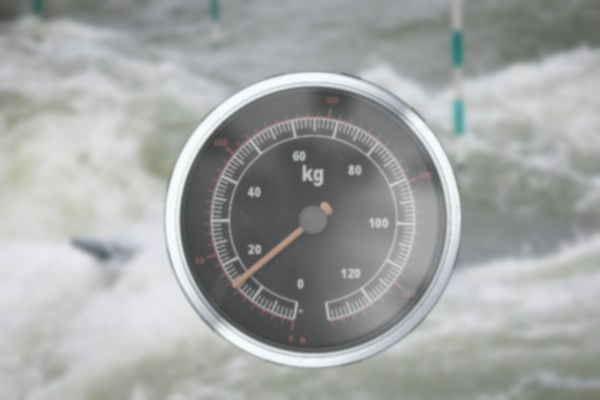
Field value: 15kg
